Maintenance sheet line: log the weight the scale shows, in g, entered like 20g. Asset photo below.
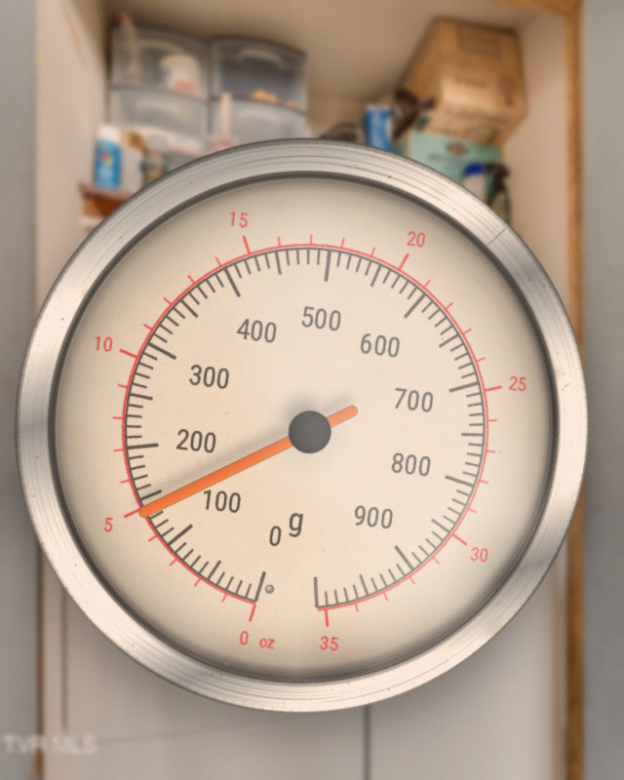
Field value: 140g
